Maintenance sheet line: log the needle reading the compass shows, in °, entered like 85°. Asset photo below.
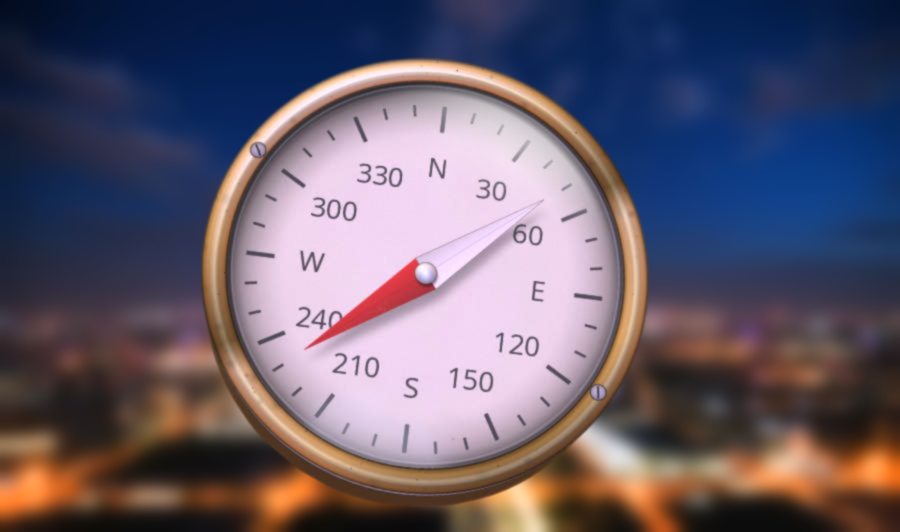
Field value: 230°
